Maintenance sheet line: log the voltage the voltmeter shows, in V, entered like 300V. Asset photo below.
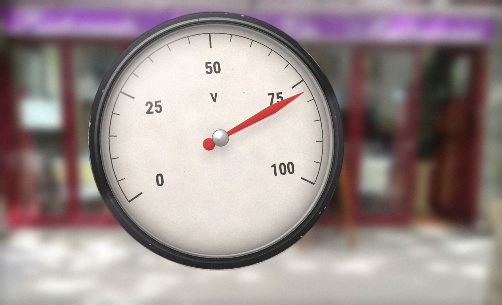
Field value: 77.5V
